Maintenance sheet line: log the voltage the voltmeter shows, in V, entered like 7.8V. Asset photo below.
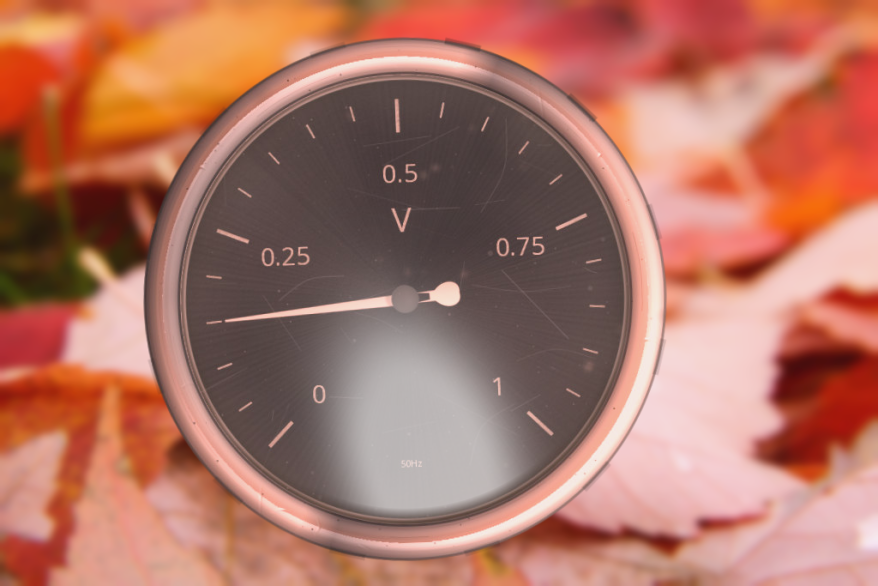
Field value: 0.15V
